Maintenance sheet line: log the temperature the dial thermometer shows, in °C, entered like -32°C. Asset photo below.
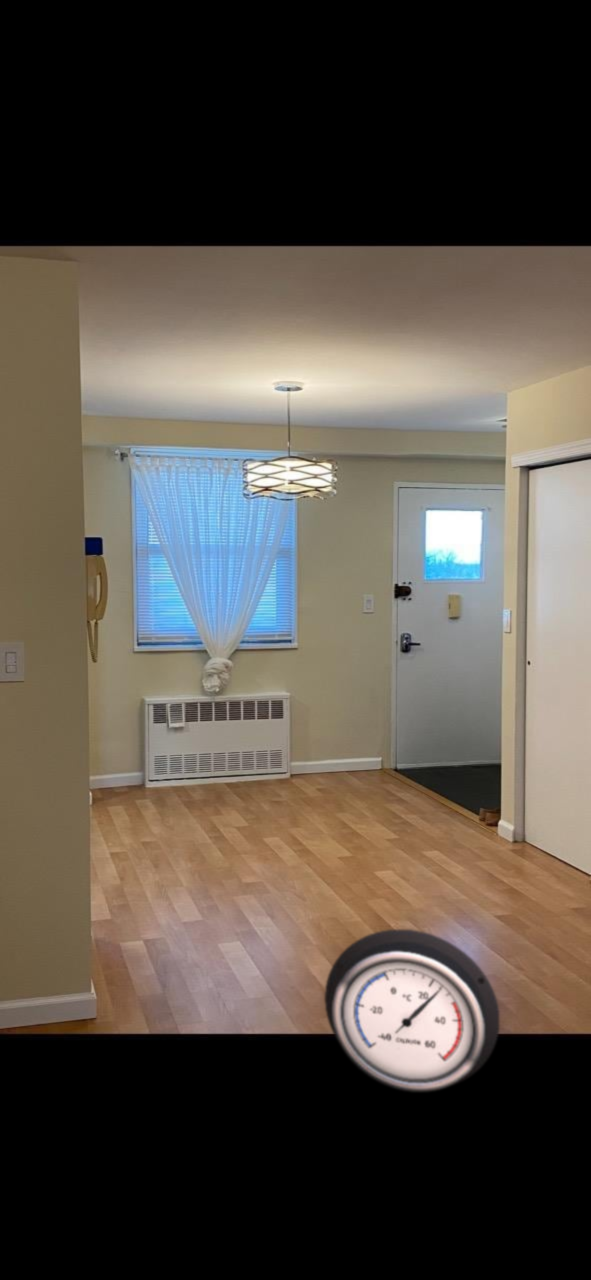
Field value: 24°C
